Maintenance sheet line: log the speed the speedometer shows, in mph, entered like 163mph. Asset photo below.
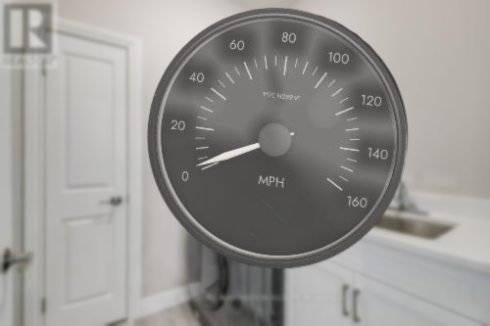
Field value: 2.5mph
